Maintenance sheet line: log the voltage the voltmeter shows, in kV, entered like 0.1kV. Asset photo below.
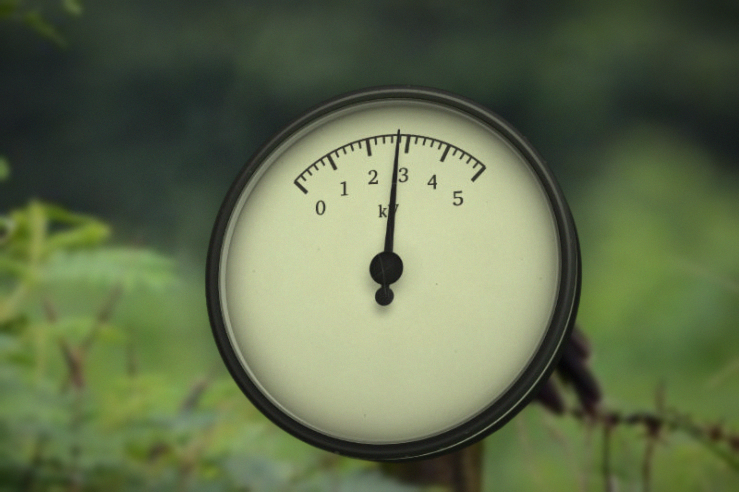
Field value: 2.8kV
